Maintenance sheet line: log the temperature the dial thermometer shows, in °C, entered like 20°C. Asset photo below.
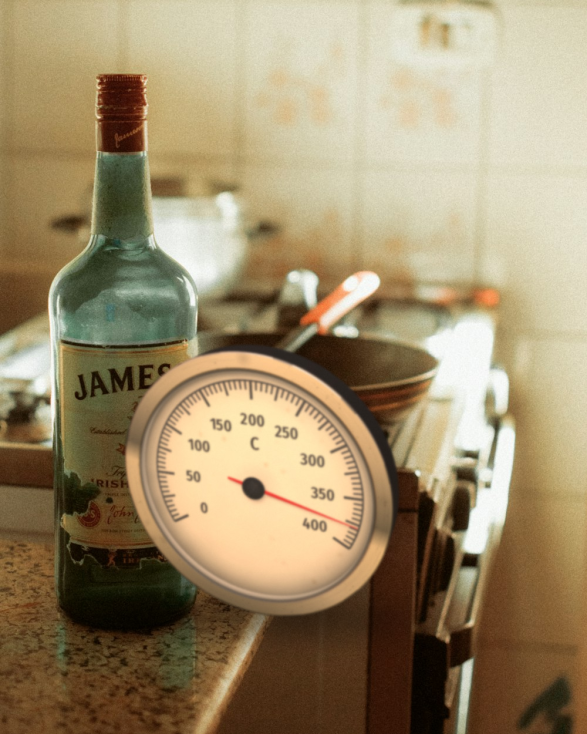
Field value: 375°C
